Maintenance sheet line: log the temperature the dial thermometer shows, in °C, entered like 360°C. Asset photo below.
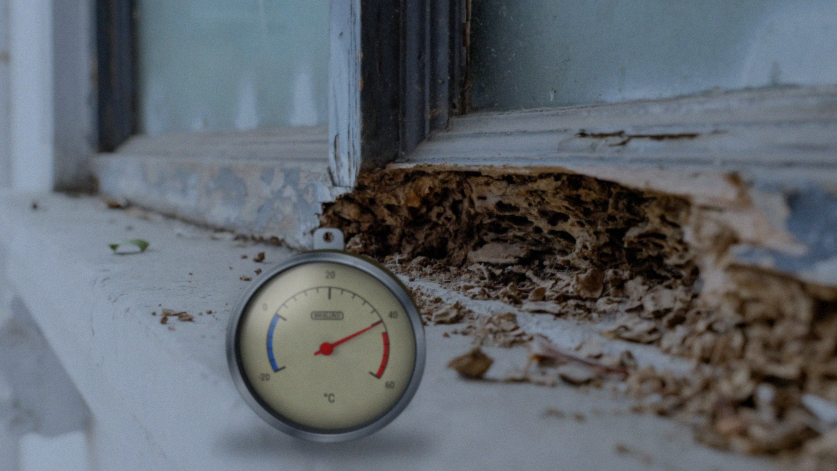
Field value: 40°C
